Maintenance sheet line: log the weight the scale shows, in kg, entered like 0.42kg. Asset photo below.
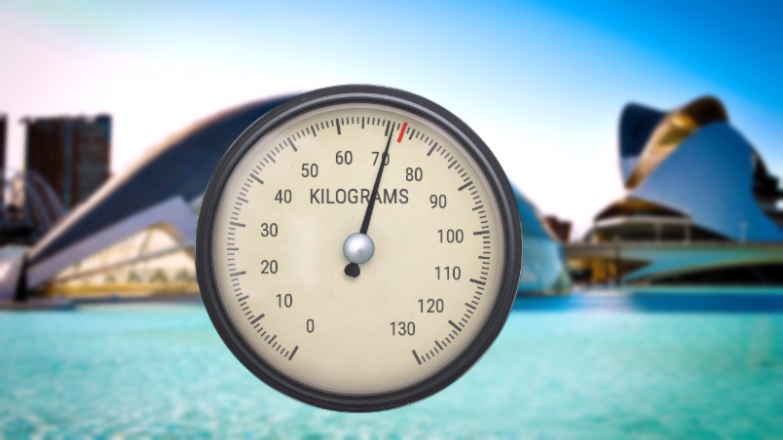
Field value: 71kg
